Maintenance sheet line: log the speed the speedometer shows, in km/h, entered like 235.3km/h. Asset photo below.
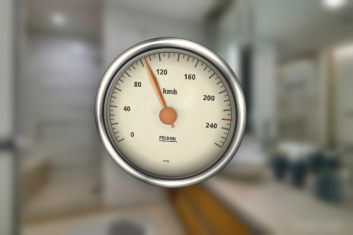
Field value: 105km/h
